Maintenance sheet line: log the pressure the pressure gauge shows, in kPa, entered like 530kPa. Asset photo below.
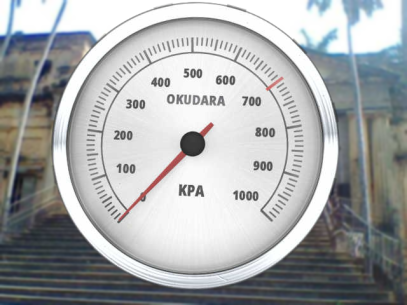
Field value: 0kPa
